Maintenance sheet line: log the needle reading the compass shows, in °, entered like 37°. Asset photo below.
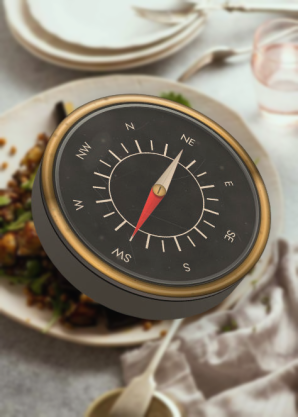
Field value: 225°
